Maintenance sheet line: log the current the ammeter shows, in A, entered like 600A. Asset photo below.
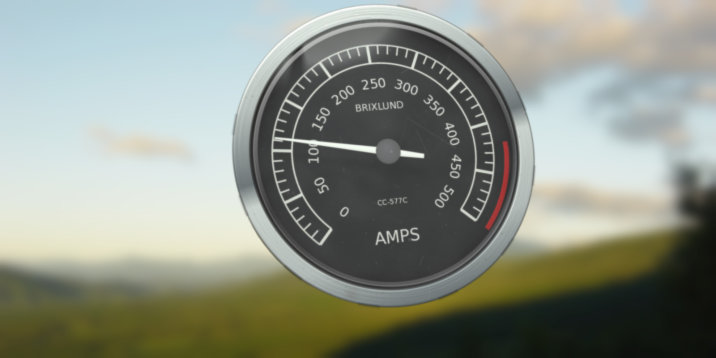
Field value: 110A
